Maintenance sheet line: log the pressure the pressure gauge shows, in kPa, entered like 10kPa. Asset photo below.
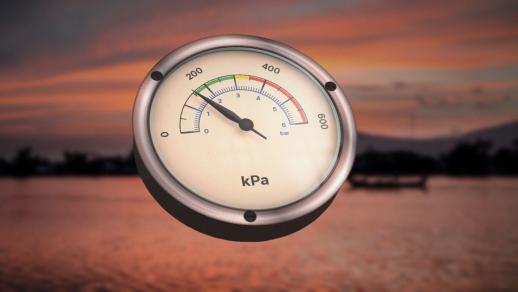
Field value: 150kPa
